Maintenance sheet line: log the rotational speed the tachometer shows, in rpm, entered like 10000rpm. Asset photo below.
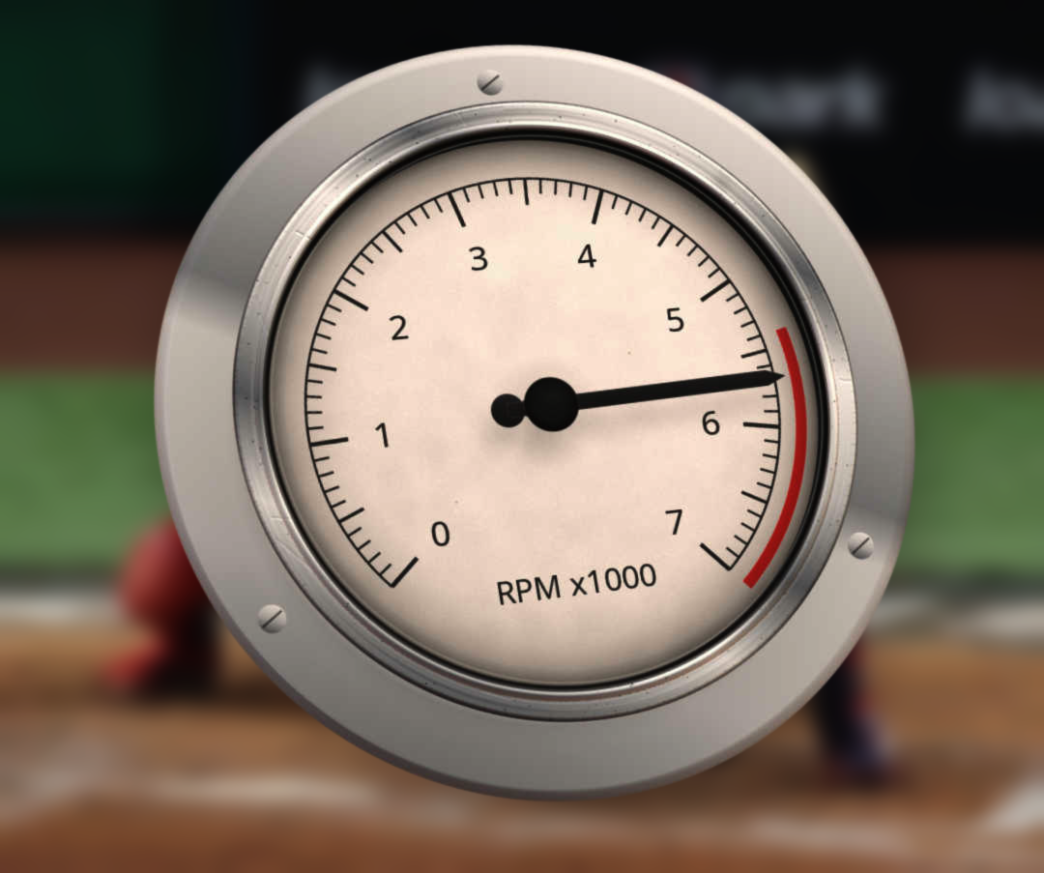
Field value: 5700rpm
